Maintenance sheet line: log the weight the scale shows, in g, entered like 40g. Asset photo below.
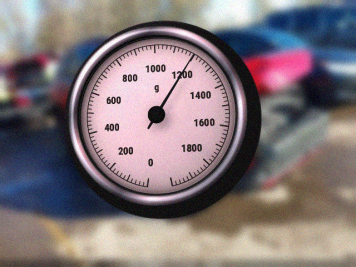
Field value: 1200g
